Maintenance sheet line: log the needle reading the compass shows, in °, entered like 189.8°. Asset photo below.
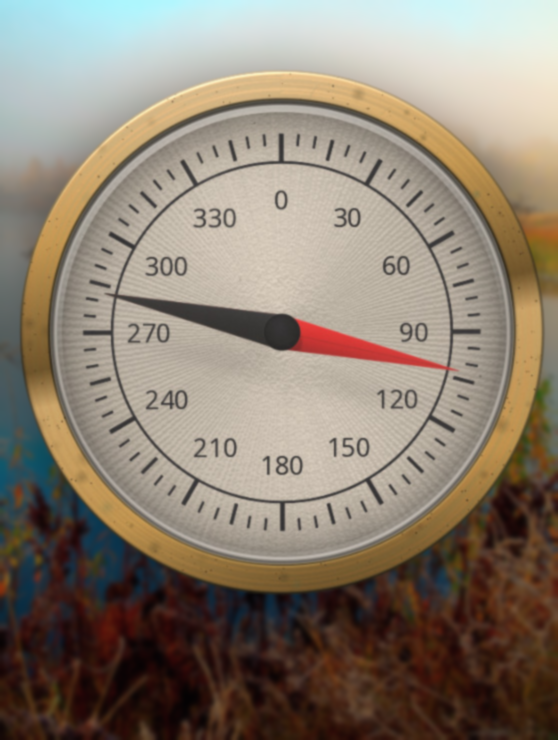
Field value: 102.5°
